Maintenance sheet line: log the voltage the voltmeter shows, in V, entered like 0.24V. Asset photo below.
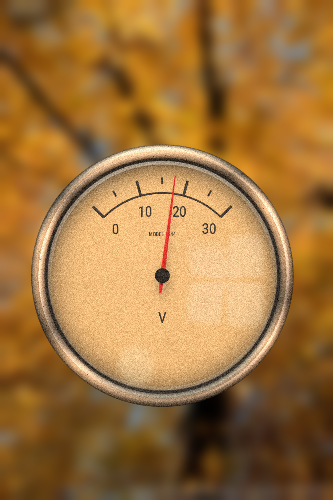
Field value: 17.5V
